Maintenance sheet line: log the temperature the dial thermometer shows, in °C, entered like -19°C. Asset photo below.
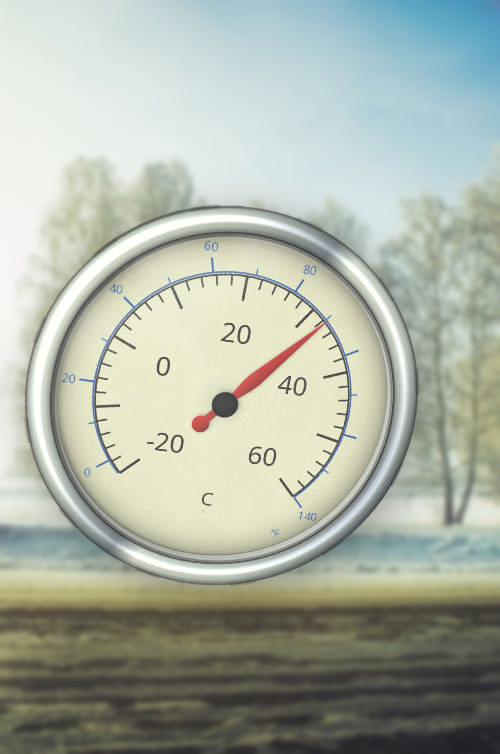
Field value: 32°C
